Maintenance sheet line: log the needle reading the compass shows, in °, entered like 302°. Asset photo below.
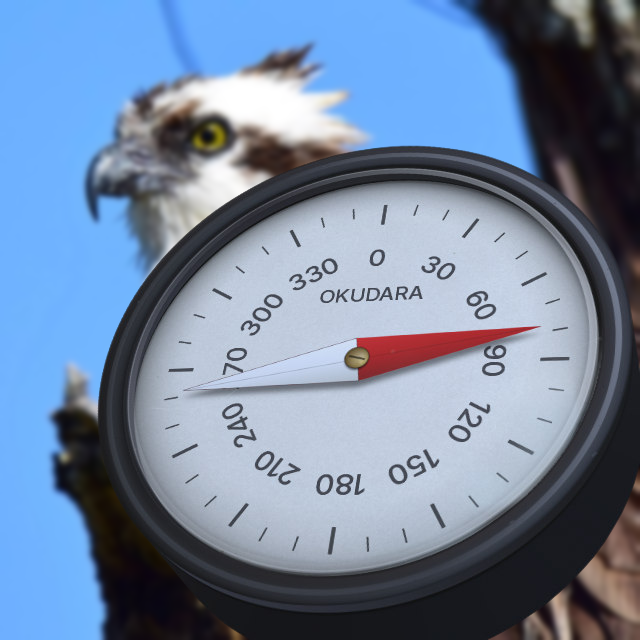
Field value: 80°
